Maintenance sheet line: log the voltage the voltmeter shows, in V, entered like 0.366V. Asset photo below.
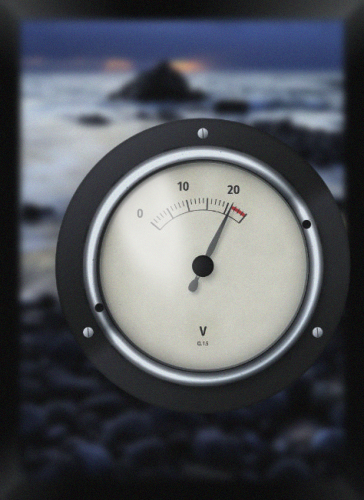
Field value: 21V
